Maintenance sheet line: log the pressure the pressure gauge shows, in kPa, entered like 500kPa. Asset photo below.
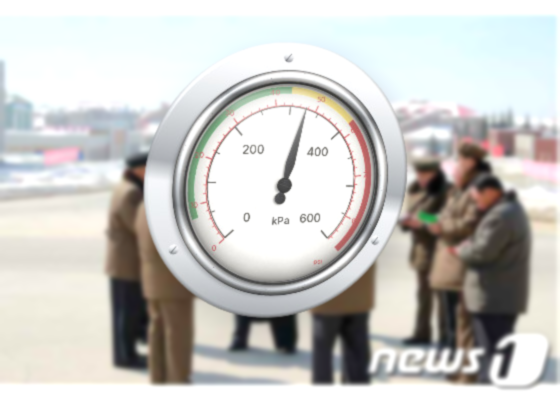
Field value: 325kPa
